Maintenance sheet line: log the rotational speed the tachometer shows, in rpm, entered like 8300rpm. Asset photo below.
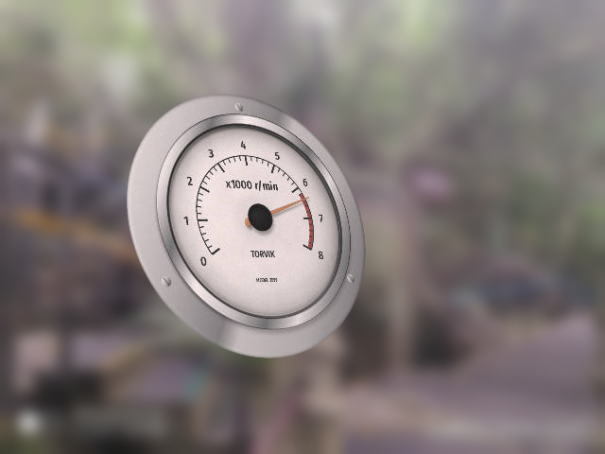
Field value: 6400rpm
